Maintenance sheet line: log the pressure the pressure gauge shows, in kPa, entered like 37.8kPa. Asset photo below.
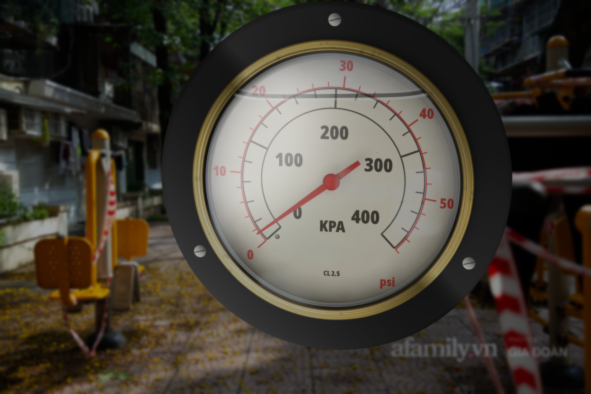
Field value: 10kPa
